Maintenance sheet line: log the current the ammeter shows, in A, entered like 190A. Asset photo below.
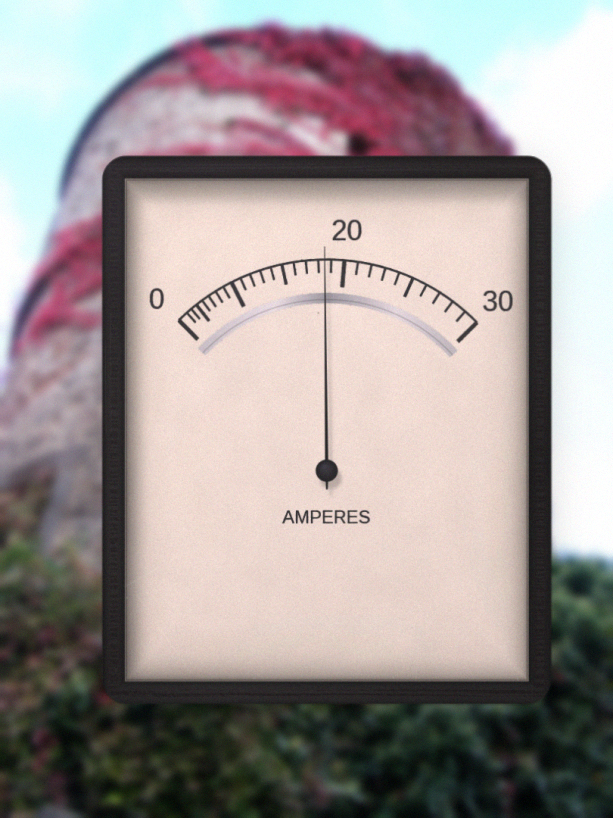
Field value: 18.5A
